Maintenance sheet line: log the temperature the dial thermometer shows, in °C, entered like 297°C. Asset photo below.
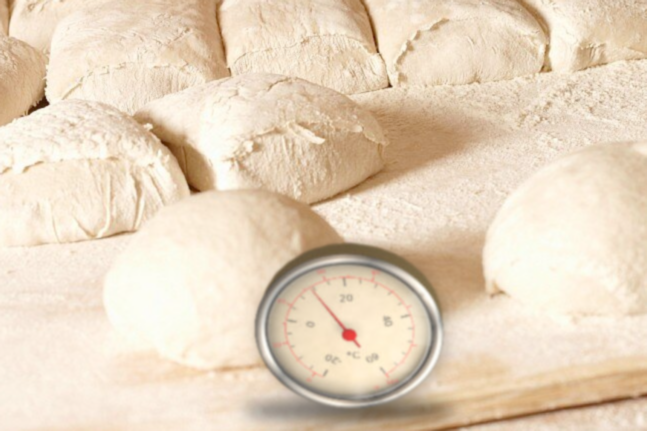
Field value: 12°C
